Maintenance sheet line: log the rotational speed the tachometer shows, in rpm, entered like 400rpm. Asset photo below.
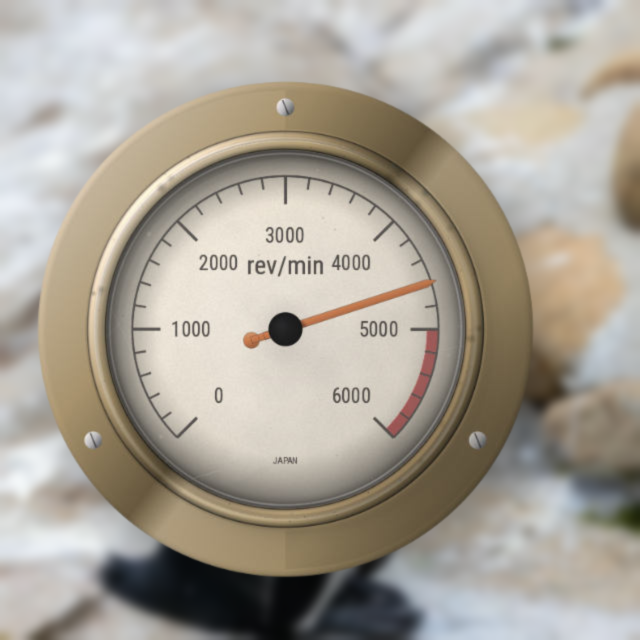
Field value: 4600rpm
